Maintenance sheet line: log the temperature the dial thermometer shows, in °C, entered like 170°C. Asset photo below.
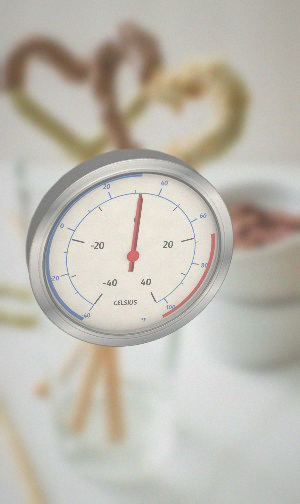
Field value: 0°C
